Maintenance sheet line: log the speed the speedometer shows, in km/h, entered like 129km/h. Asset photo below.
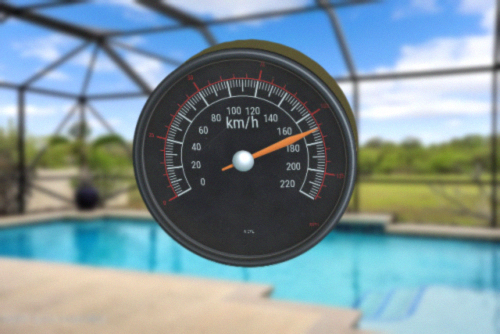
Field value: 170km/h
